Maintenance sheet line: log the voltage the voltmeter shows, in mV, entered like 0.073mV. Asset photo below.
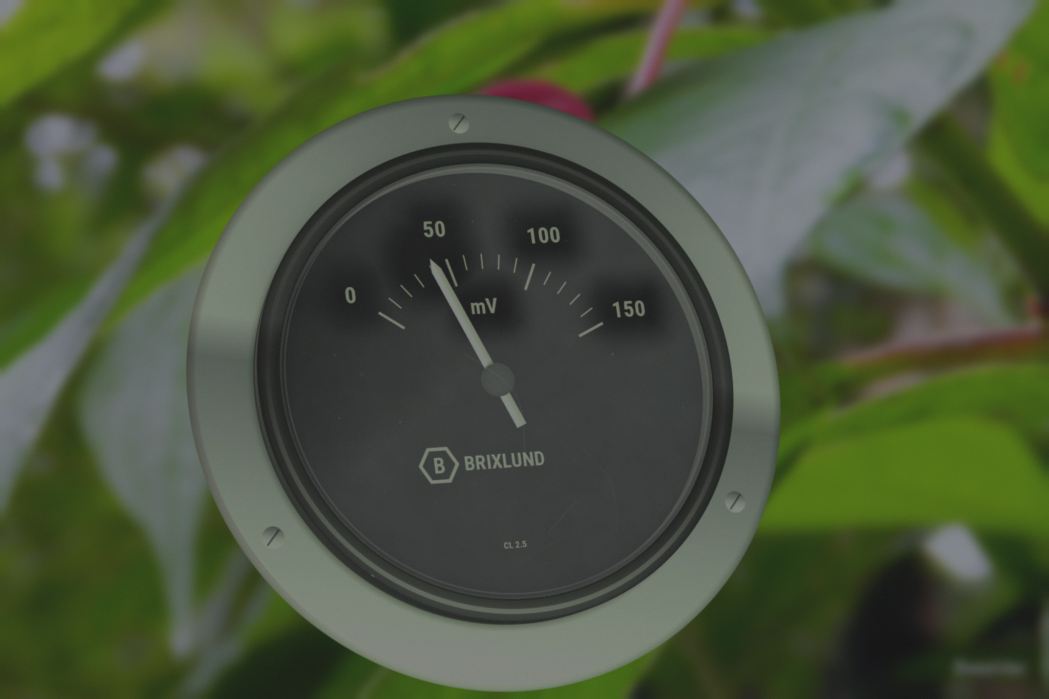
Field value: 40mV
